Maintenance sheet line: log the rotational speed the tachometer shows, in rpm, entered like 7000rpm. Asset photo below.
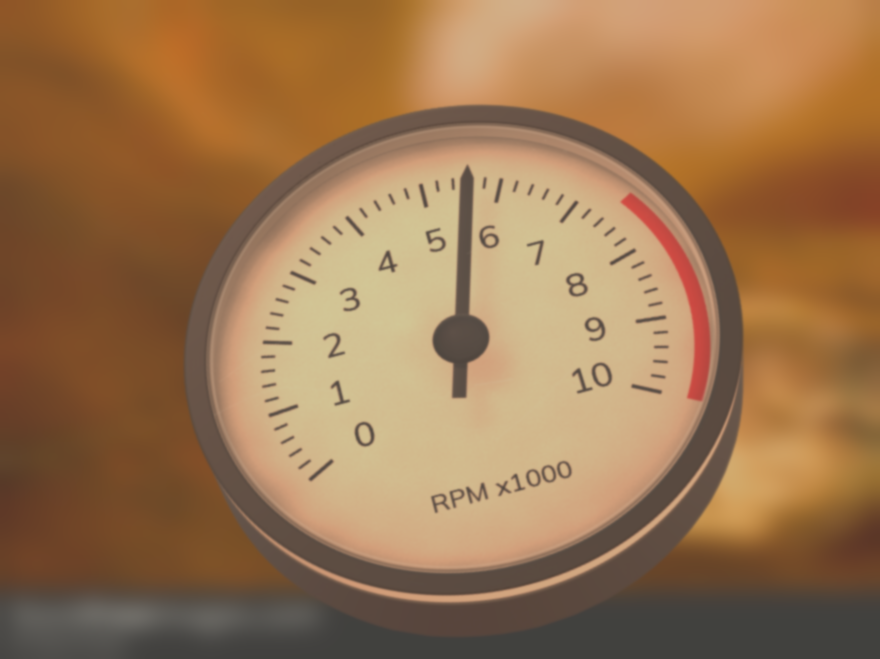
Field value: 5600rpm
